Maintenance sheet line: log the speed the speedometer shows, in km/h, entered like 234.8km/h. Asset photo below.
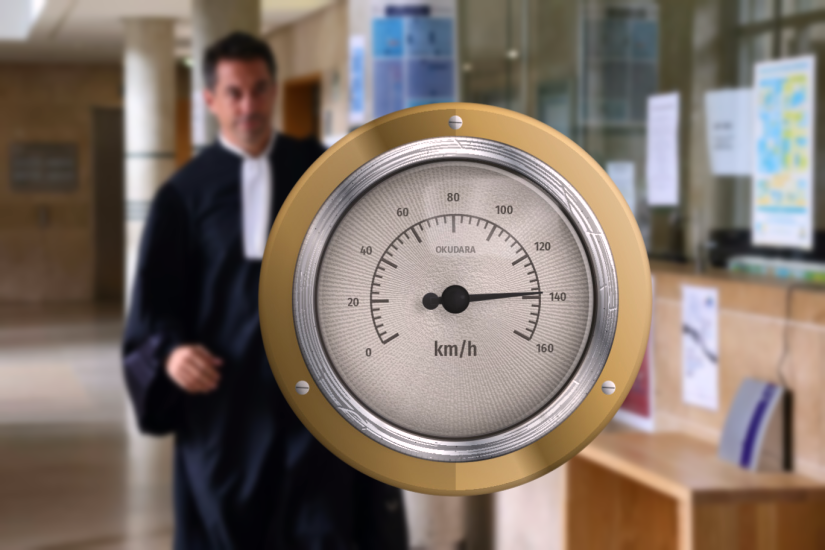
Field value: 138km/h
